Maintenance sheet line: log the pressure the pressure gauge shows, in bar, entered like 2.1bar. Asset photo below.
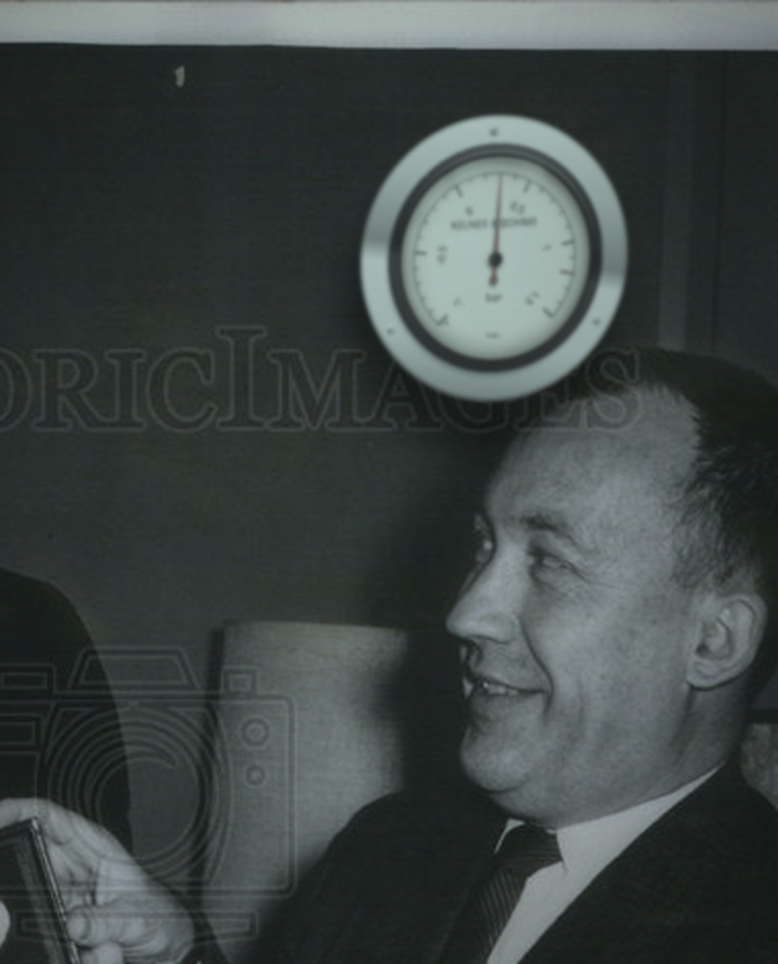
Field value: 0.3bar
